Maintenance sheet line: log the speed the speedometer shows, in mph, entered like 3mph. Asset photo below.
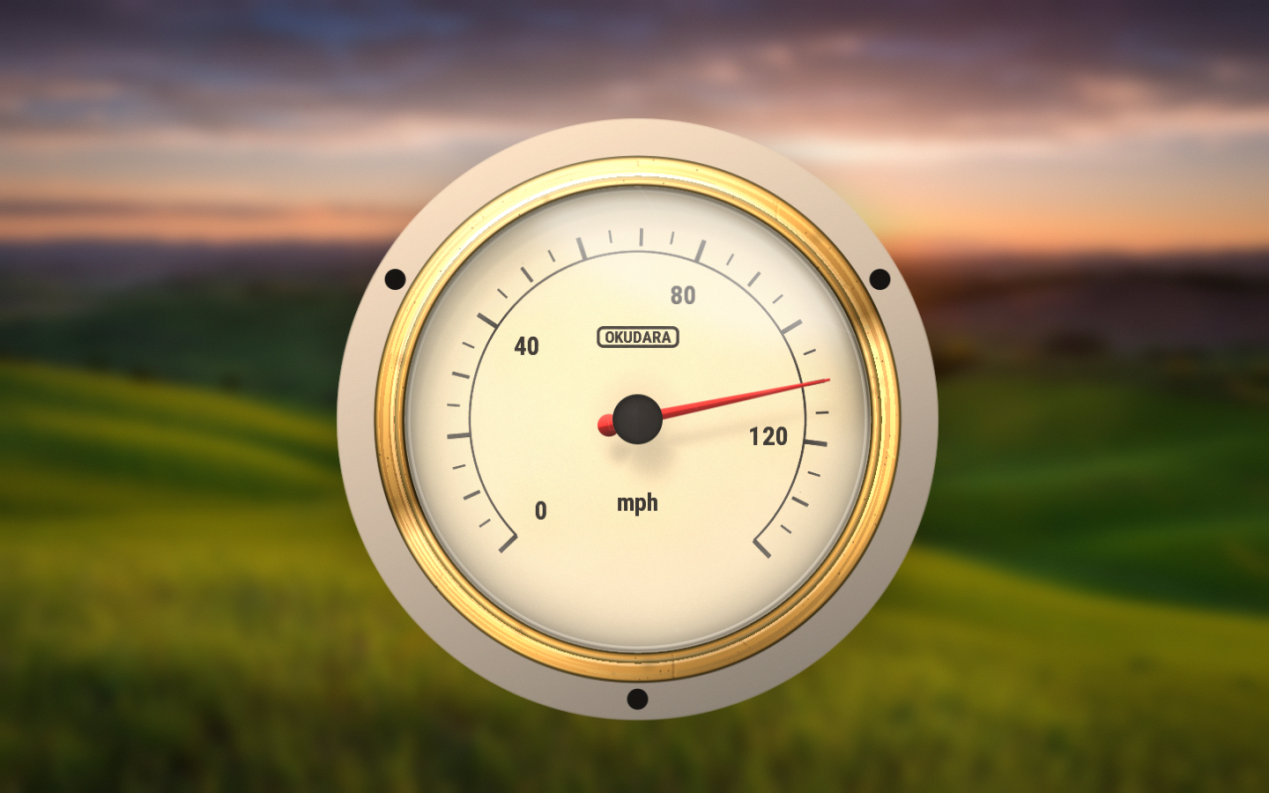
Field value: 110mph
